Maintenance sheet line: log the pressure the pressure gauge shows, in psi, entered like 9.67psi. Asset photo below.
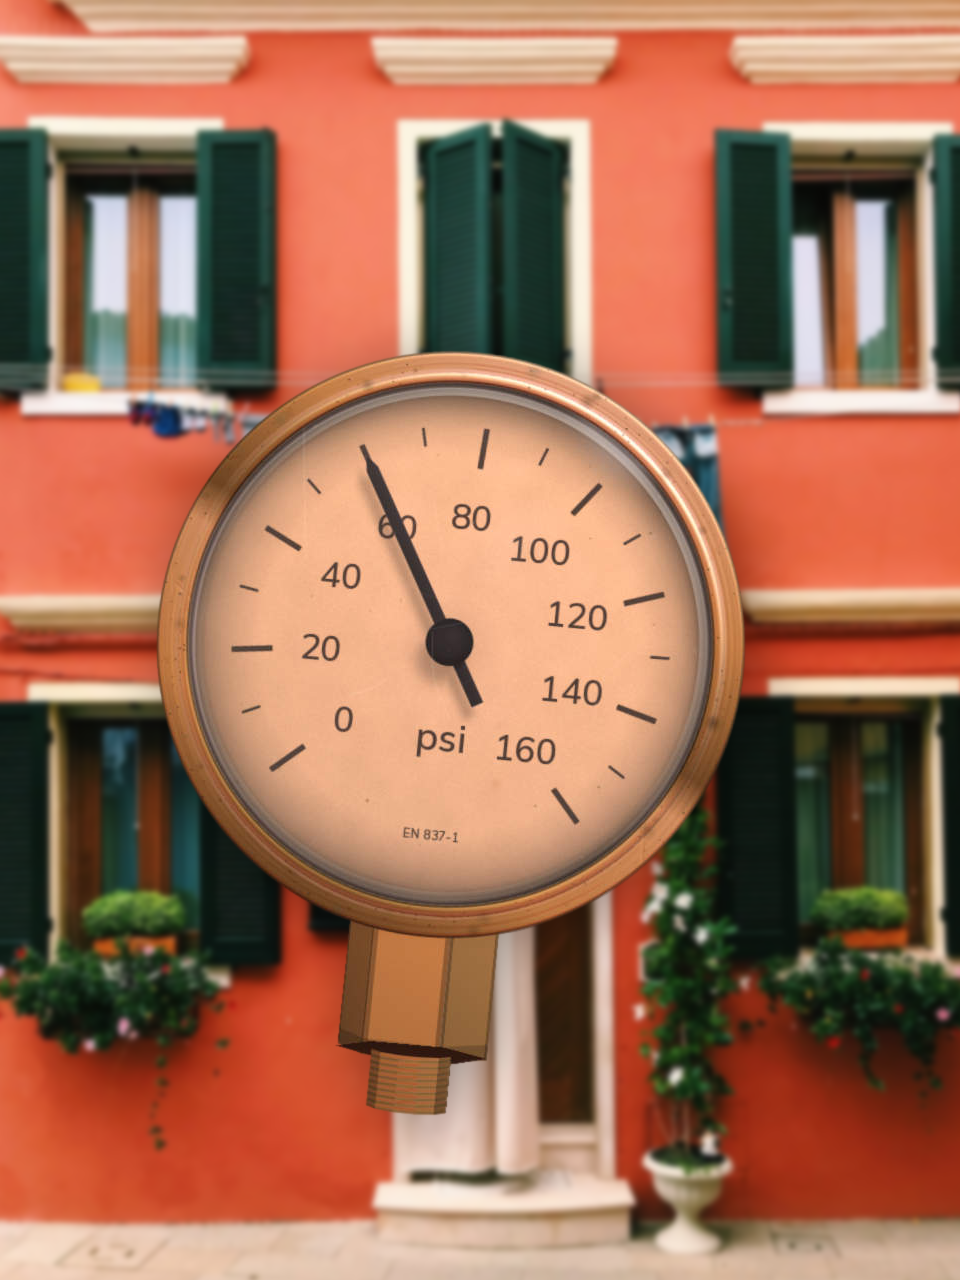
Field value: 60psi
